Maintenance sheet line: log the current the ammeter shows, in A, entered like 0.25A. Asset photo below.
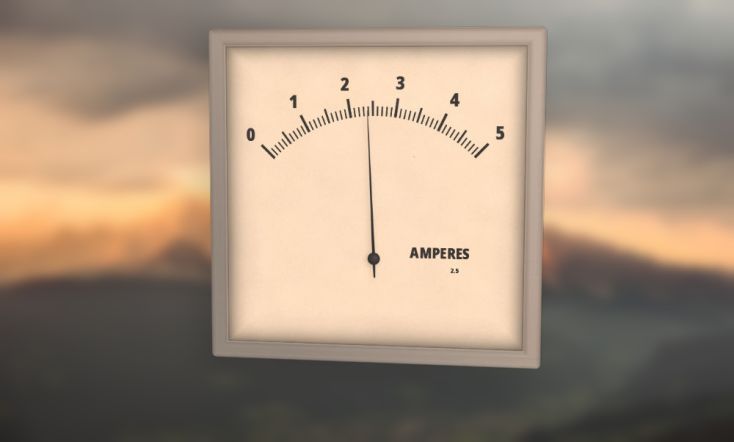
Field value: 2.4A
